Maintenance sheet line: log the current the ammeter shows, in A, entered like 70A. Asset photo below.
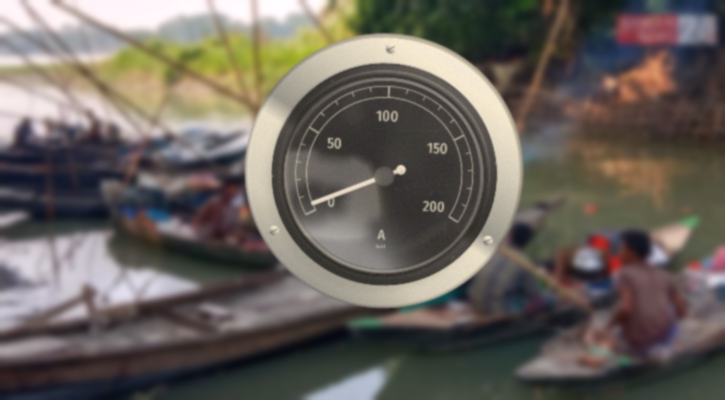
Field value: 5A
